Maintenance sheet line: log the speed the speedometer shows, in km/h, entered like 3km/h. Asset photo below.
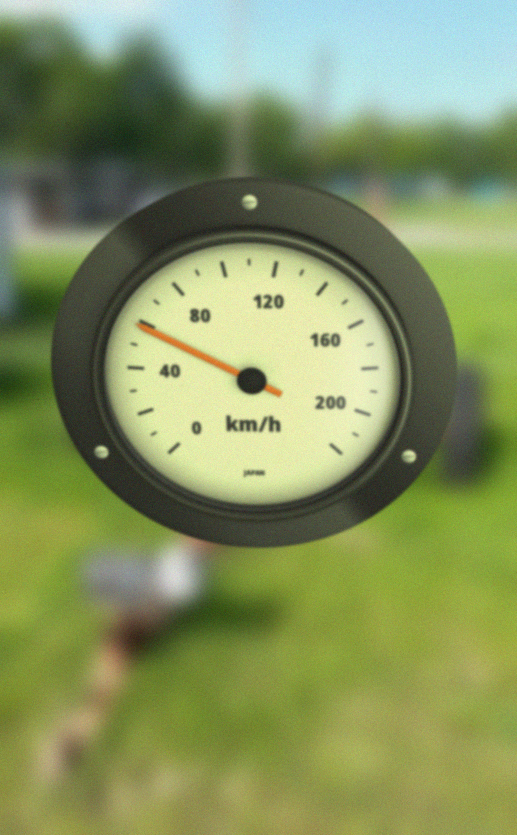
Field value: 60km/h
